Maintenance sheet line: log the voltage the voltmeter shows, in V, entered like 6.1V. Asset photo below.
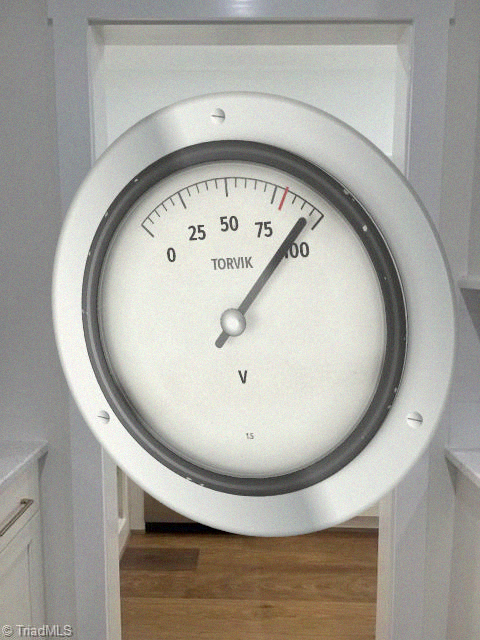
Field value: 95V
